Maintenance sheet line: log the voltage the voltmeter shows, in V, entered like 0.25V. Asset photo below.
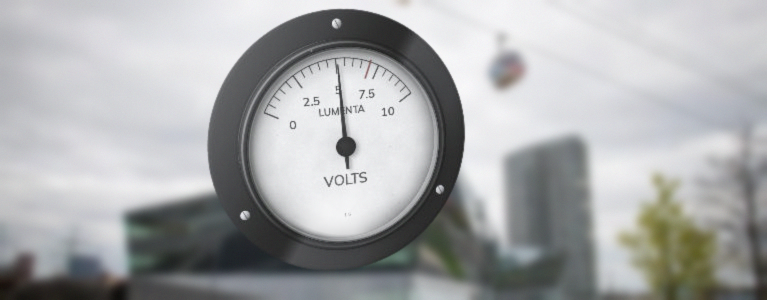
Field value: 5V
